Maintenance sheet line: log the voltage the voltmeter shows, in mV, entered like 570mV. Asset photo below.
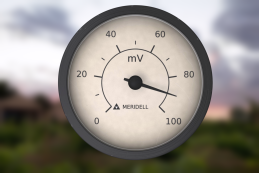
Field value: 90mV
